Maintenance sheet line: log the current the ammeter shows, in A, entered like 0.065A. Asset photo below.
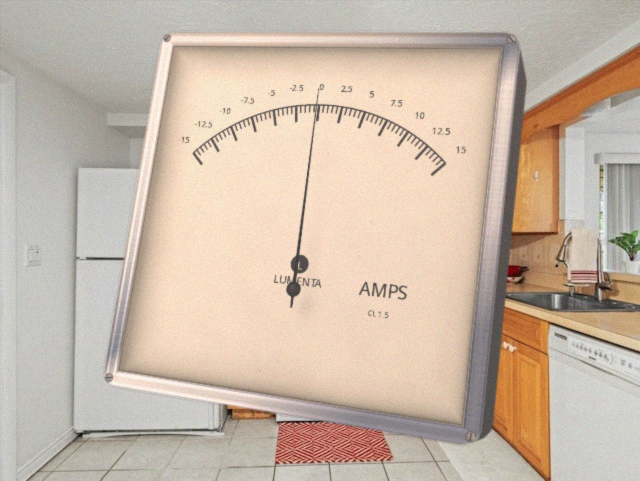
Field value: 0A
